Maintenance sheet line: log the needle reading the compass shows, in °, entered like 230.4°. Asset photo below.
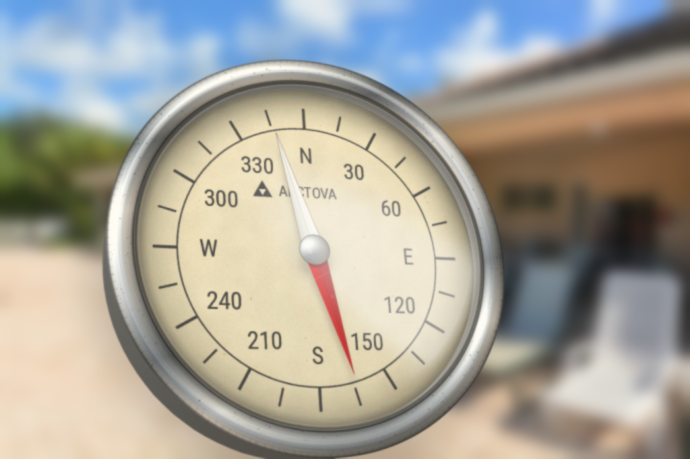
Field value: 165°
